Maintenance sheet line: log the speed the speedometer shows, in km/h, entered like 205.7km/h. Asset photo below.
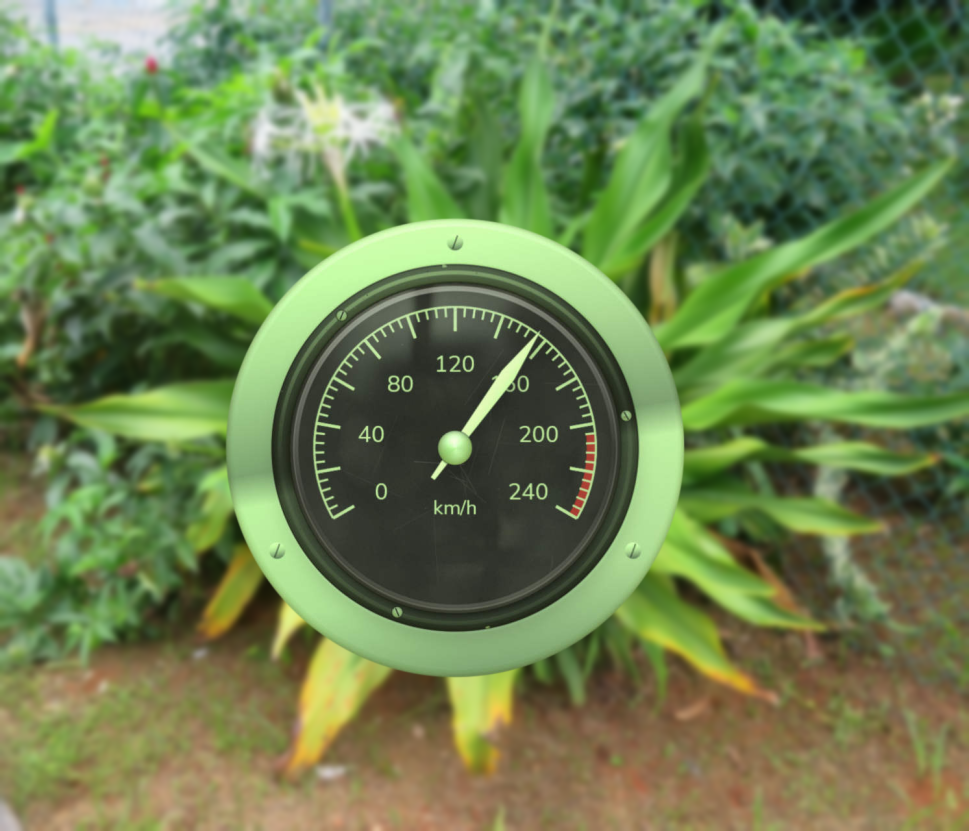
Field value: 156km/h
